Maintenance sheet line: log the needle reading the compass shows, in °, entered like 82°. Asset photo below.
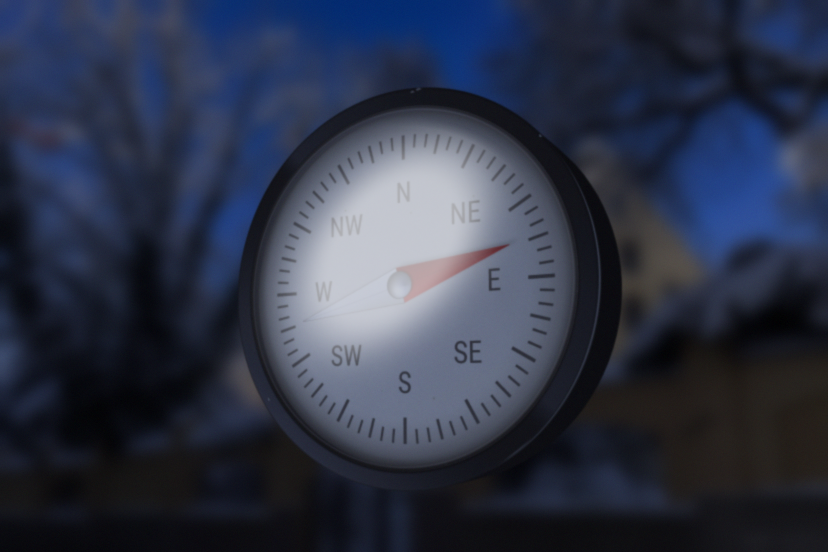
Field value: 75°
